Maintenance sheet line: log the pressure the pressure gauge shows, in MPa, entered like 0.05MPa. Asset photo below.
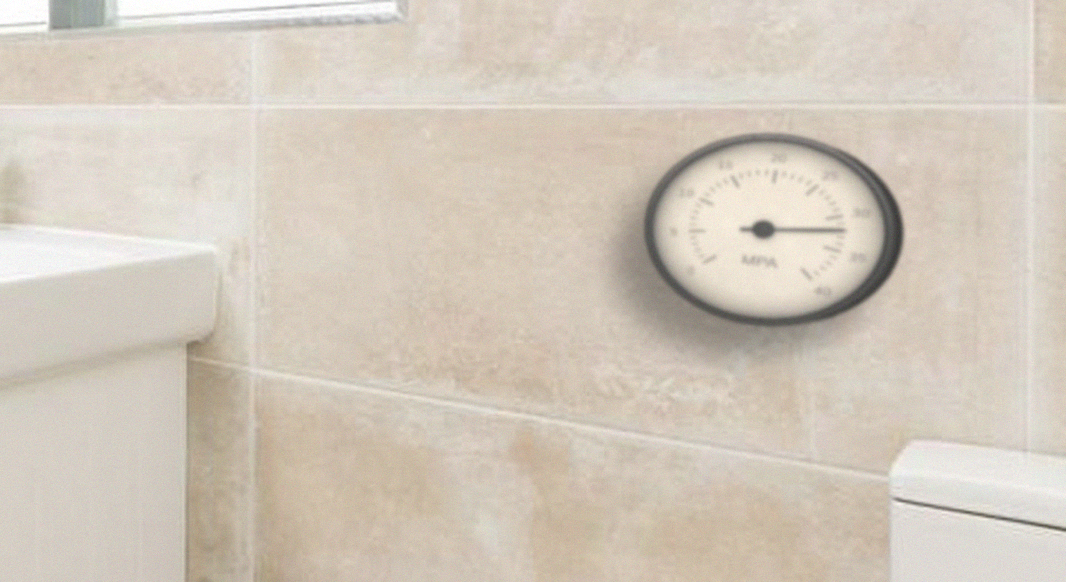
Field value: 32MPa
